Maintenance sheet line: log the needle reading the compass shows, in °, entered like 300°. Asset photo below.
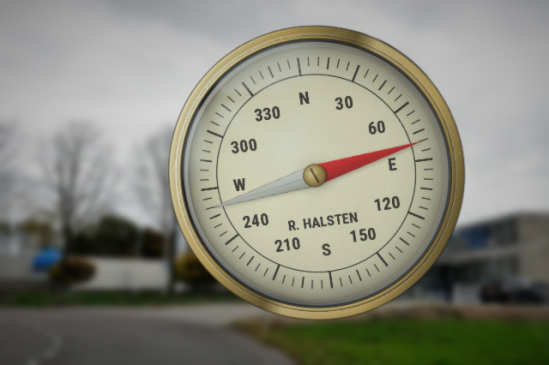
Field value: 80°
